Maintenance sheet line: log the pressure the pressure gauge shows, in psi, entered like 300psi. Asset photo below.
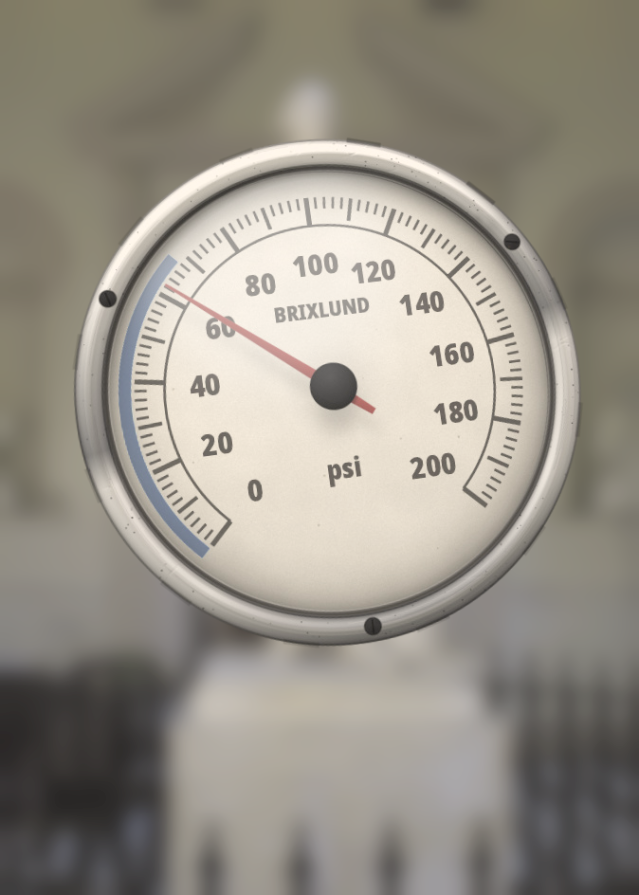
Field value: 62psi
